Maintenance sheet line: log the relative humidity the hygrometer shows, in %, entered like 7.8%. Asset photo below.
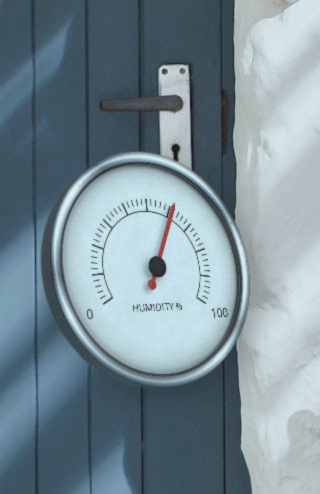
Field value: 60%
